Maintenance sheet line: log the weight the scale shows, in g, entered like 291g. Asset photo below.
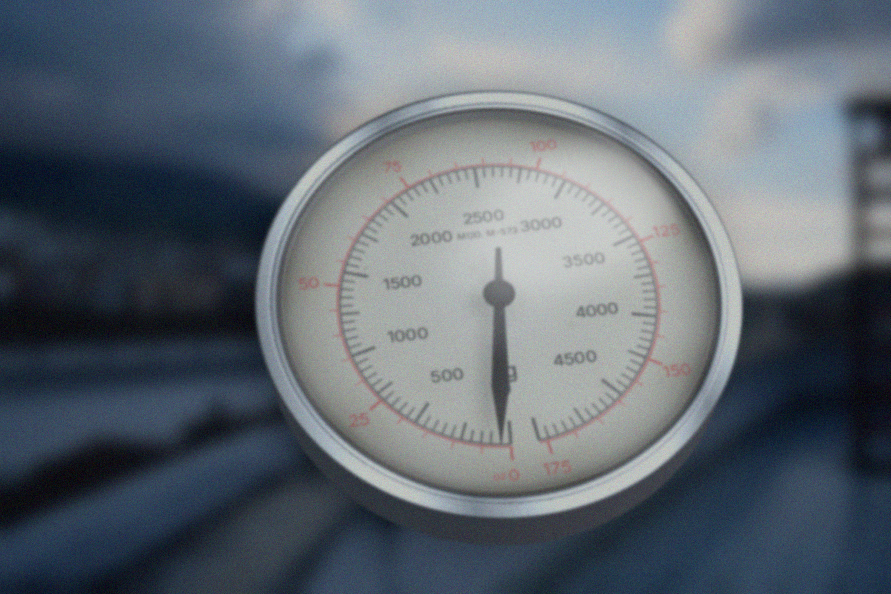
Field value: 50g
